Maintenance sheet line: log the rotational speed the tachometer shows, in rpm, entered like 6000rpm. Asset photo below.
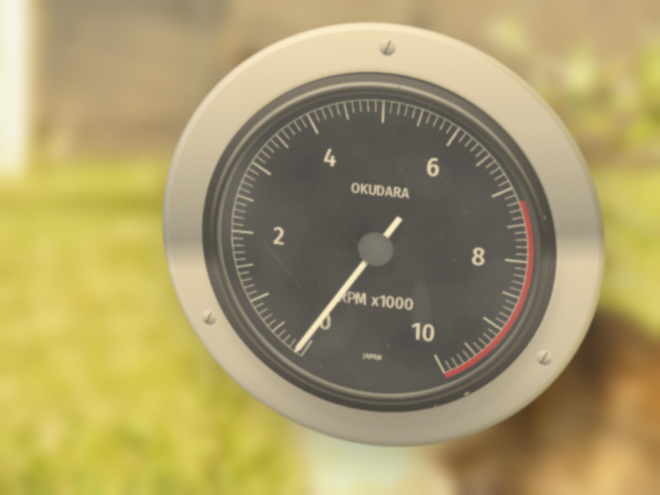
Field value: 100rpm
